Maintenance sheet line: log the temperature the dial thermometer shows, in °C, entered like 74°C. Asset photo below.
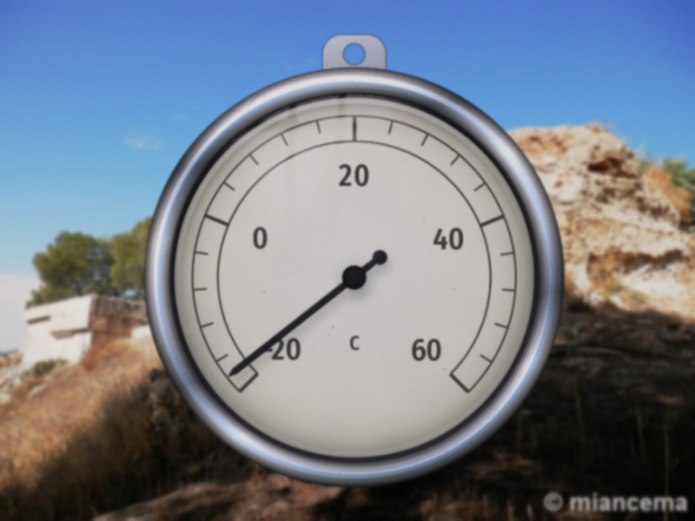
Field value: -18°C
